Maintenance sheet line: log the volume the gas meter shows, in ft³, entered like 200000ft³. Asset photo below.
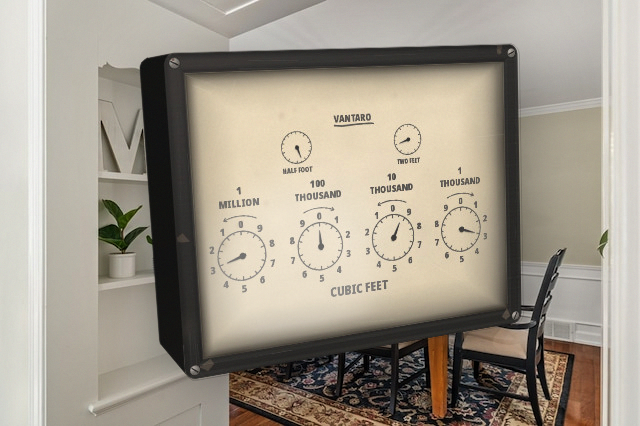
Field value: 299300ft³
